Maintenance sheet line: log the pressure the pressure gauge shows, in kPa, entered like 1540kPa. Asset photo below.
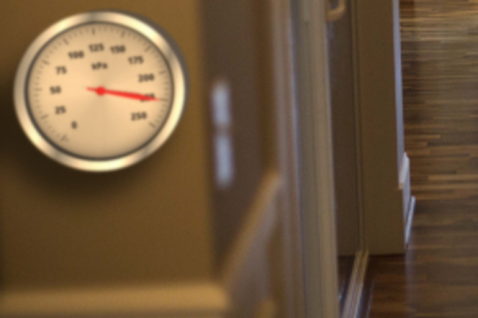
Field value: 225kPa
